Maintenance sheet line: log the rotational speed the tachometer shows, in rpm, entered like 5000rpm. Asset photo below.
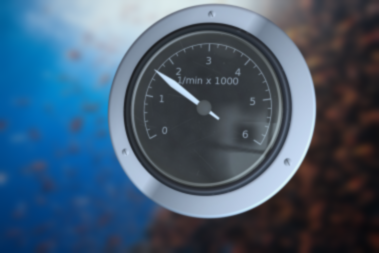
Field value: 1600rpm
